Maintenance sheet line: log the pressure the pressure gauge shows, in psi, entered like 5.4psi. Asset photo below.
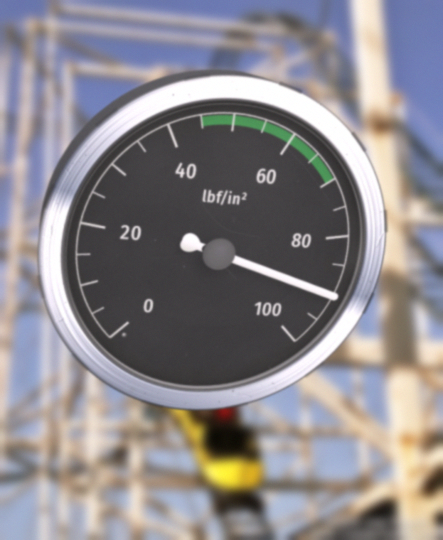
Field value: 90psi
